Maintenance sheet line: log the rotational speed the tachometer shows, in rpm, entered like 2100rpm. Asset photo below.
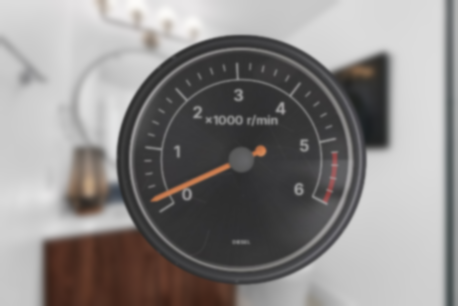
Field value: 200rpm
